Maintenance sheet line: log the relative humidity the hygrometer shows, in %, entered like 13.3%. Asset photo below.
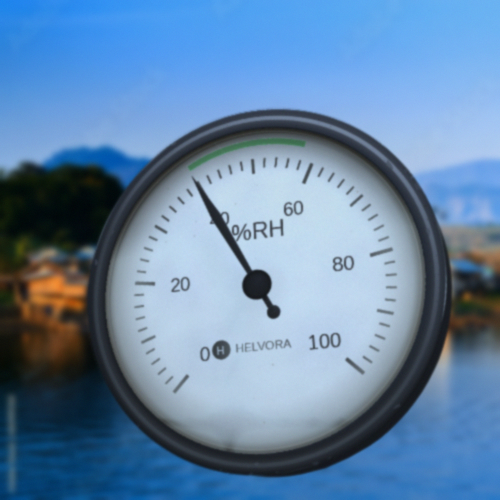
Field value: 40%
